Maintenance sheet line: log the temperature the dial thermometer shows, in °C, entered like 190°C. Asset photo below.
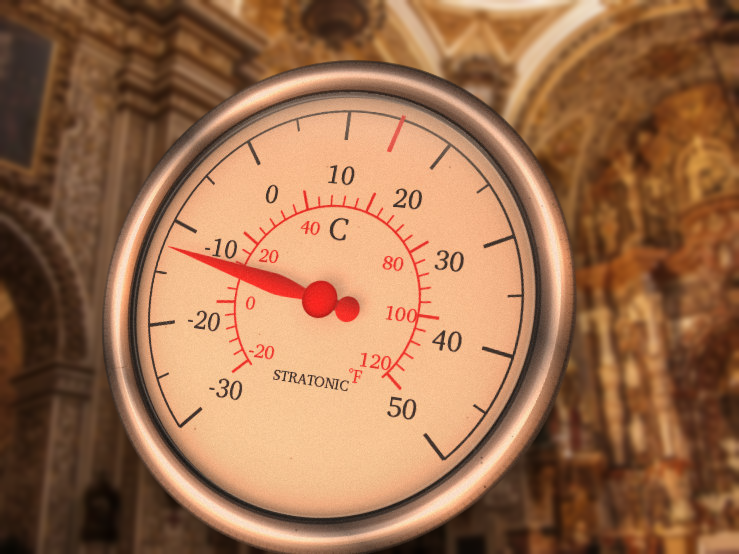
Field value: -12.5°C
